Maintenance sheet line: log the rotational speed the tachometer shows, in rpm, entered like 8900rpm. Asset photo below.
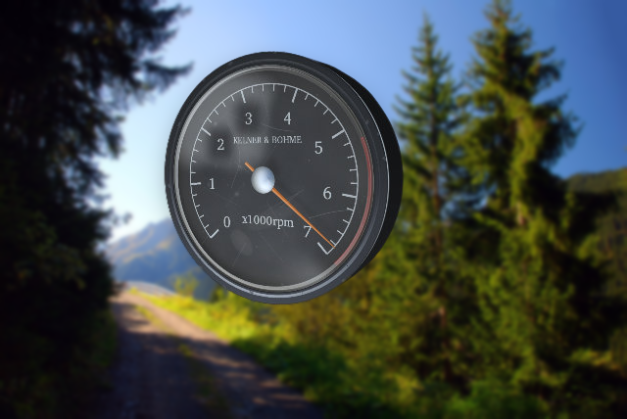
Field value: 6800rpm
